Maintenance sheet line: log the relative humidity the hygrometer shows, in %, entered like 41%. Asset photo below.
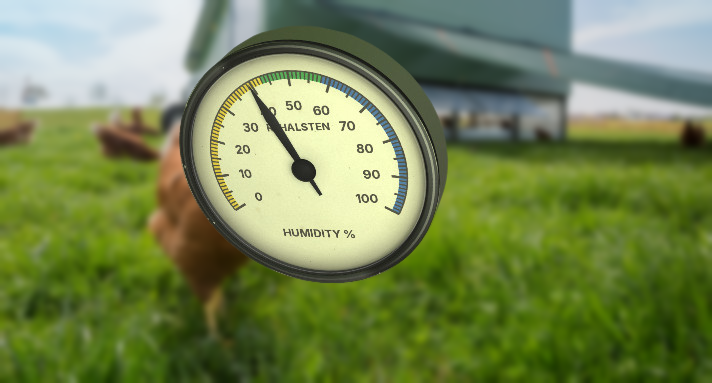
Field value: 40%
